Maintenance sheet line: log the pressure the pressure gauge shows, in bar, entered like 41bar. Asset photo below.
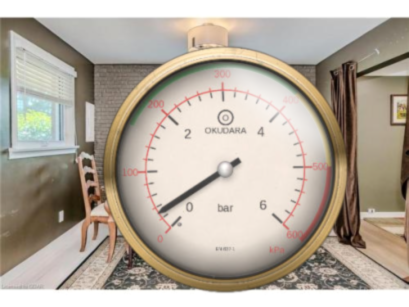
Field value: 0.3bar
